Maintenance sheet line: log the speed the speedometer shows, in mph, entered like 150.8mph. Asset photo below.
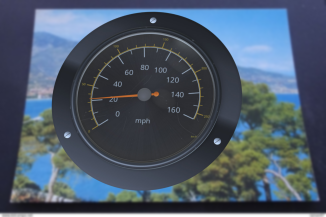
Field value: 20mph
